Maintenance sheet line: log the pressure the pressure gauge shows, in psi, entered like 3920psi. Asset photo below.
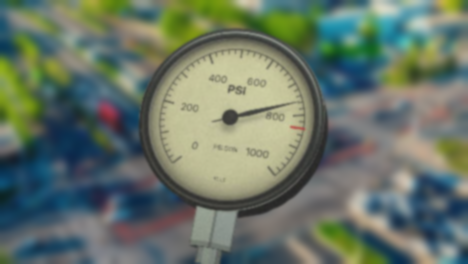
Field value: 760psi
